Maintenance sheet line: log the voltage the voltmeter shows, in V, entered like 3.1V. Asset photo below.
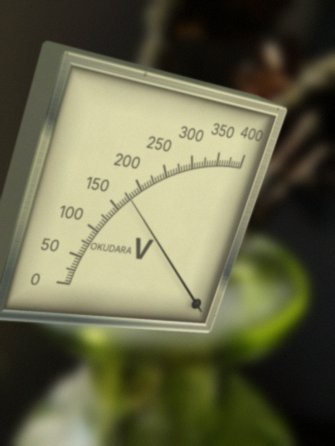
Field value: 175V
